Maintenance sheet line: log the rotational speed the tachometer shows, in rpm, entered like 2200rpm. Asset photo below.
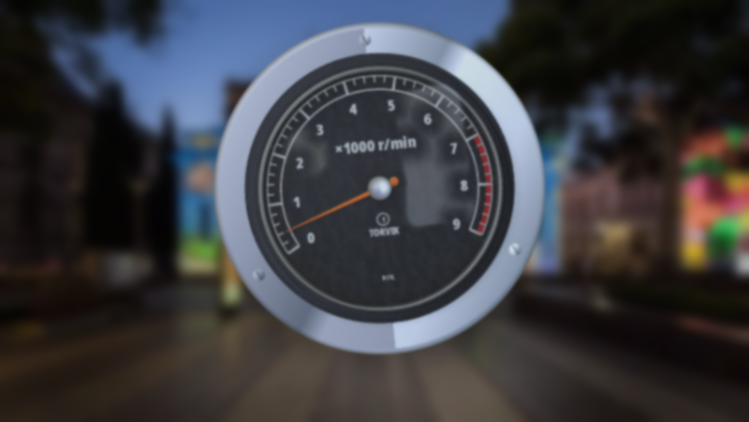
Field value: 400rpm
